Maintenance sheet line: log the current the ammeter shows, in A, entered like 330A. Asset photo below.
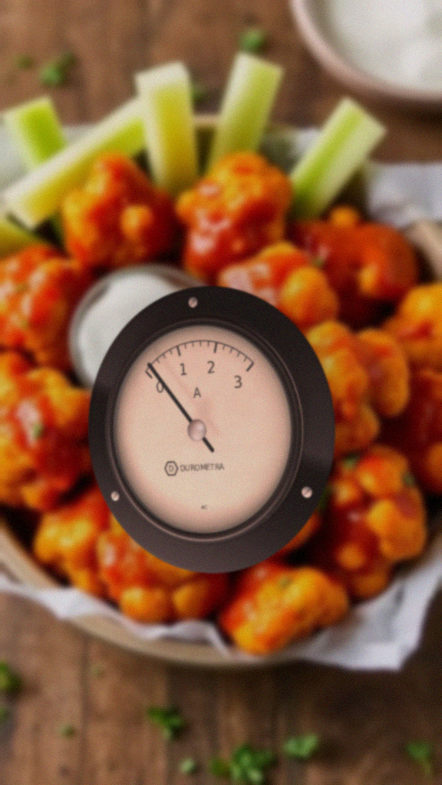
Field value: 0.2A
